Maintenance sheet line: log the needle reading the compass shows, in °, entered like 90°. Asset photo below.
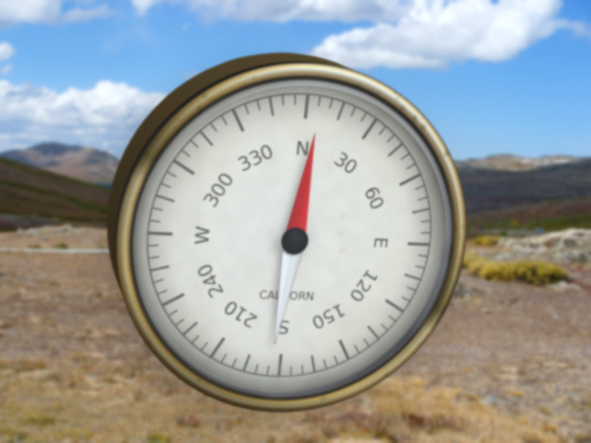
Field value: 5°
